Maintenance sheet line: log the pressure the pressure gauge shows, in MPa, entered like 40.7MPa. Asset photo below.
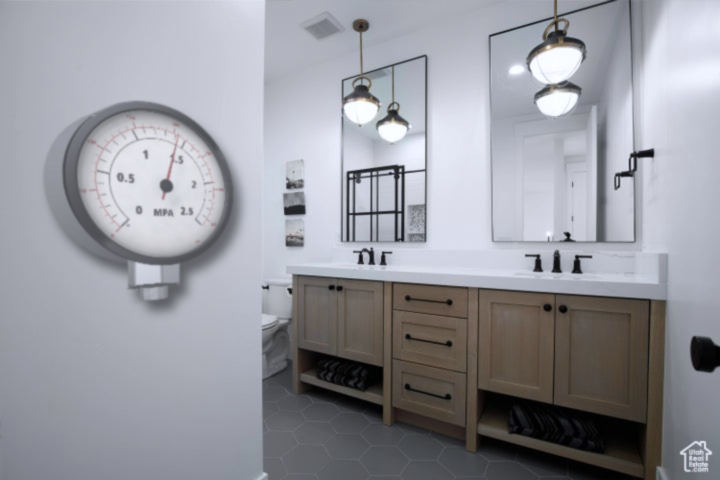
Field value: 1.4MPa
